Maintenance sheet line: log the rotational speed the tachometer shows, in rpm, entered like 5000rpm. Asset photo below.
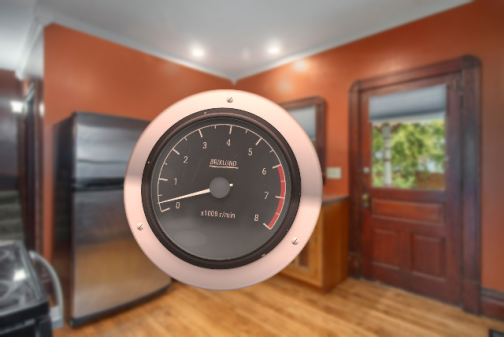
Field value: 250rpm
